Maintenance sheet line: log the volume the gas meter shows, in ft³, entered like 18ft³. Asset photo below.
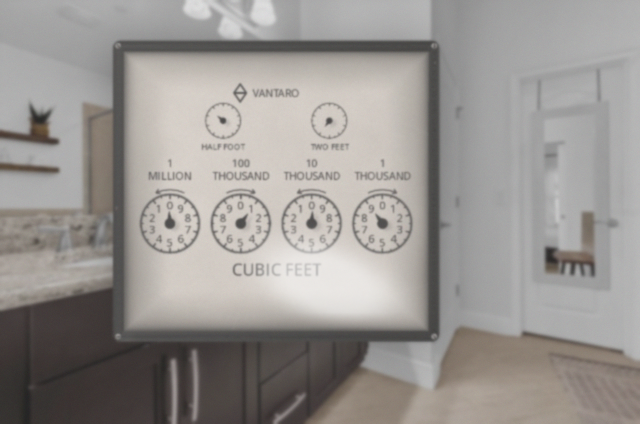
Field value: 9900ft³
